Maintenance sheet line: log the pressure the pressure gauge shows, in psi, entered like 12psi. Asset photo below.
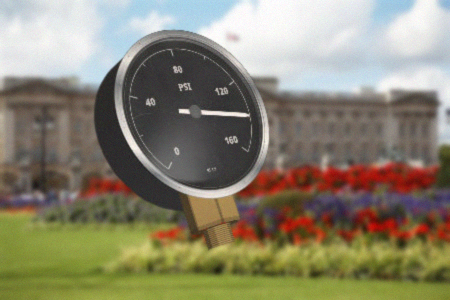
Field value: 140psi
